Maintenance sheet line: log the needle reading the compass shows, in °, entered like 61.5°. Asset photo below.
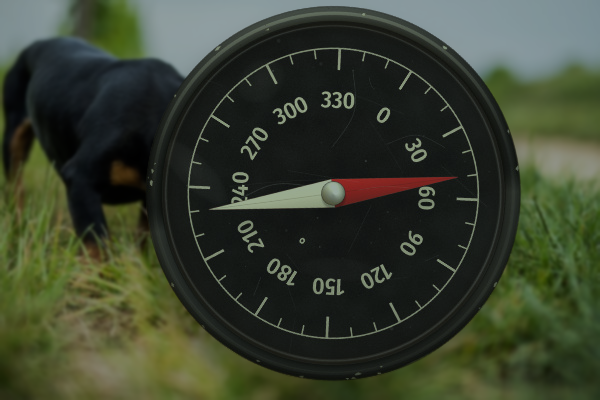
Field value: 50°
